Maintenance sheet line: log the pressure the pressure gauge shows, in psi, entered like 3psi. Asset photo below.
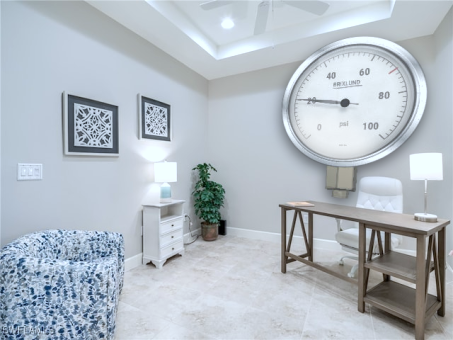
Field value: 20psi
